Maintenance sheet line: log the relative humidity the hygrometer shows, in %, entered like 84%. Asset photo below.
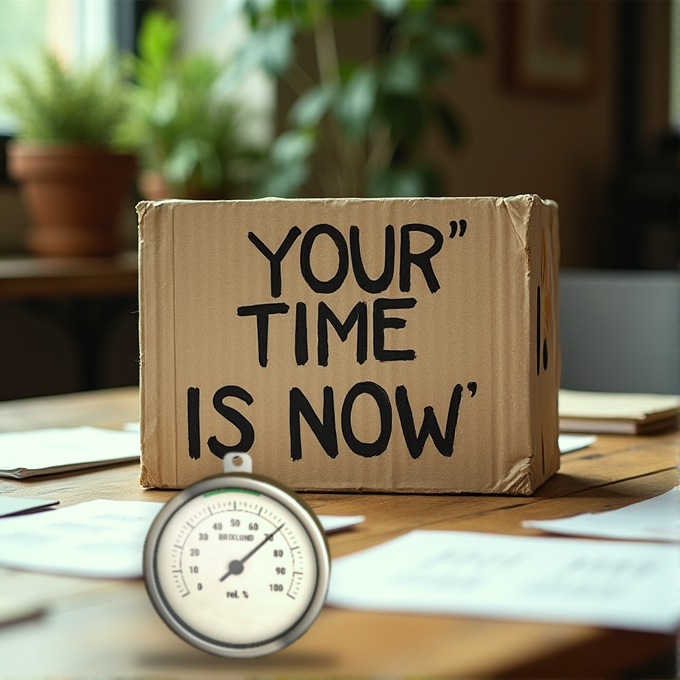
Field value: 70%
